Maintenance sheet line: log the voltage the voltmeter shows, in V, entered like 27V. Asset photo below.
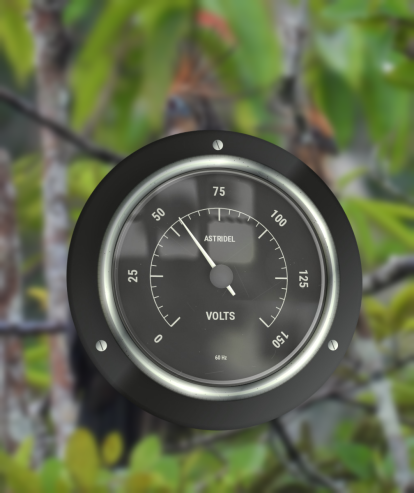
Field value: 55V
